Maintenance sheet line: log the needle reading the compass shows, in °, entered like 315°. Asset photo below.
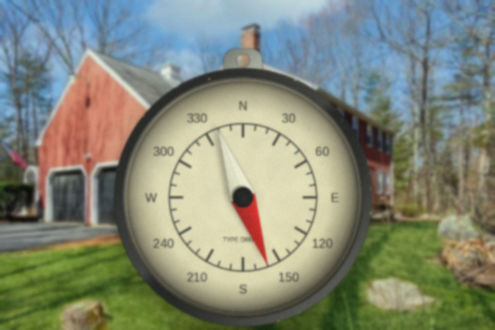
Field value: 160°
